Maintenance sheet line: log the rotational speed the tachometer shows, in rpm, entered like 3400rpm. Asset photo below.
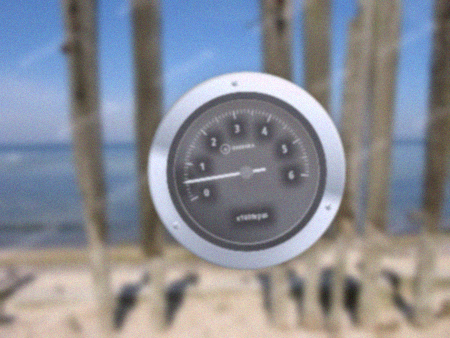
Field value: 500rpm
